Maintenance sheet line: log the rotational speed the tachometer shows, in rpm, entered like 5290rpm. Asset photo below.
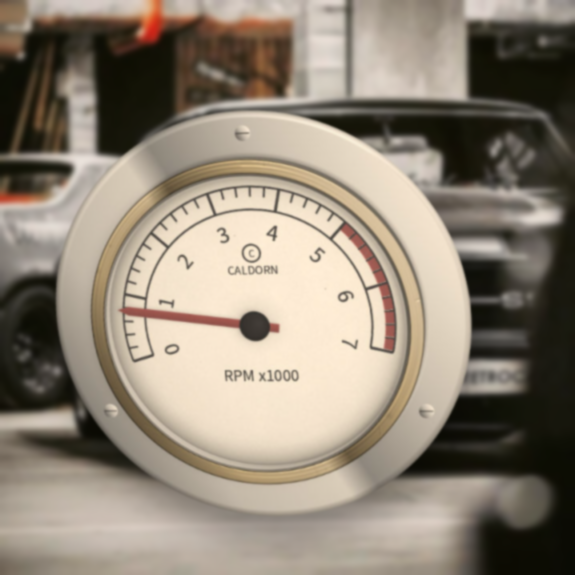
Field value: 800rpm
